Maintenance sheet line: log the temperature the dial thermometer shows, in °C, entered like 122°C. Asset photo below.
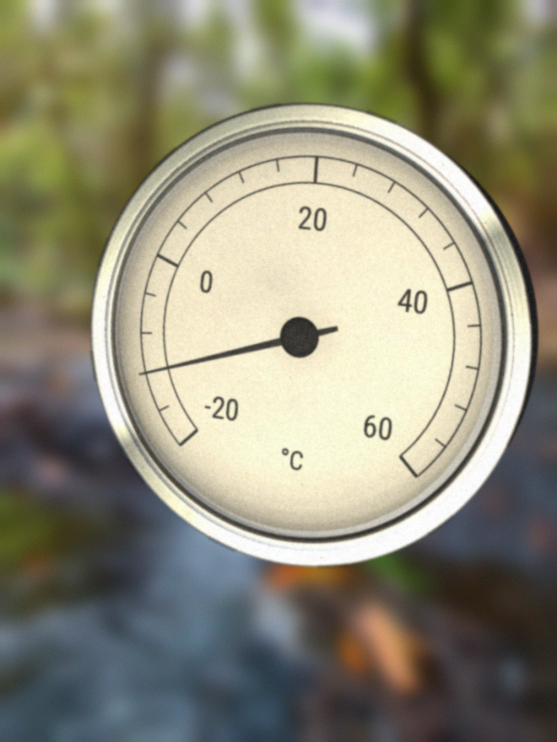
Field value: -12°C
